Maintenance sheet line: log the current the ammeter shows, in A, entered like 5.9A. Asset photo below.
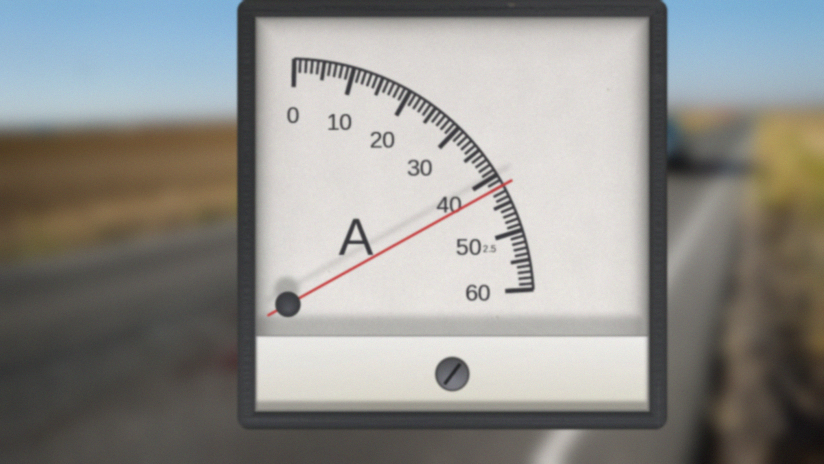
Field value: 42A
